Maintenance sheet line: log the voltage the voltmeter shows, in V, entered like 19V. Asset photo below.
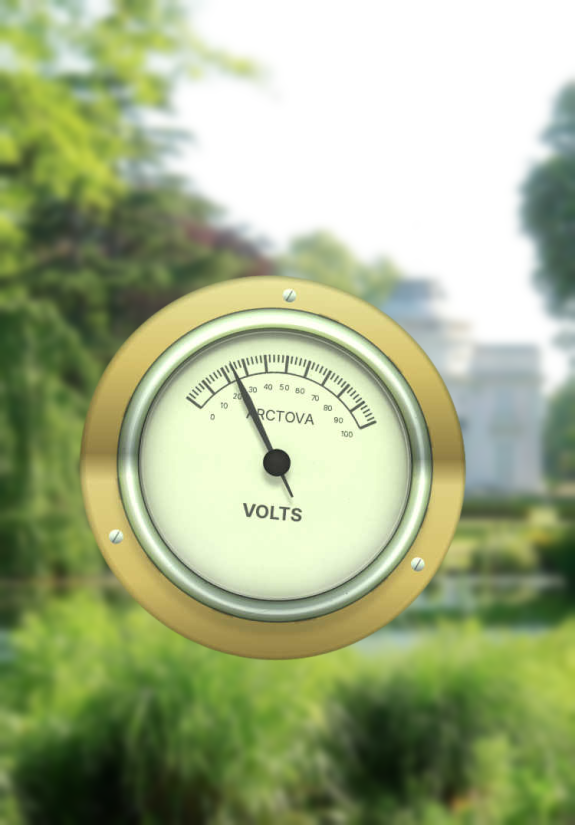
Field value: 24V
